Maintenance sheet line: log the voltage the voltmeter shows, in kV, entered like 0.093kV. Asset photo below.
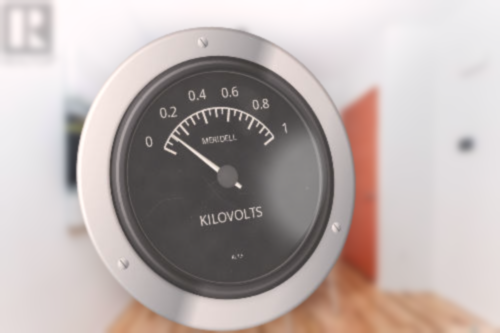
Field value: 0.1kV
